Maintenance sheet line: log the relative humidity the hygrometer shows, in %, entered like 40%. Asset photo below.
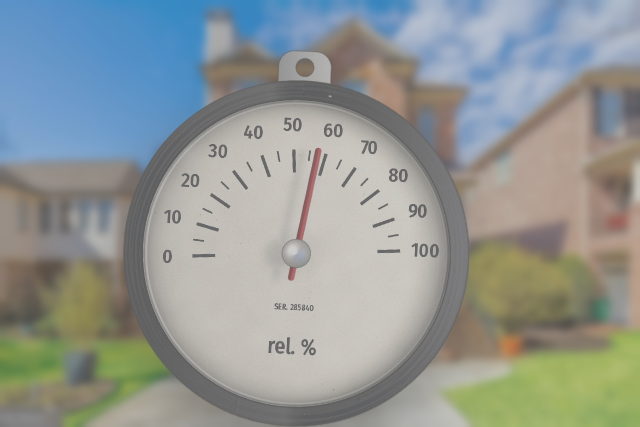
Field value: 57.5%
